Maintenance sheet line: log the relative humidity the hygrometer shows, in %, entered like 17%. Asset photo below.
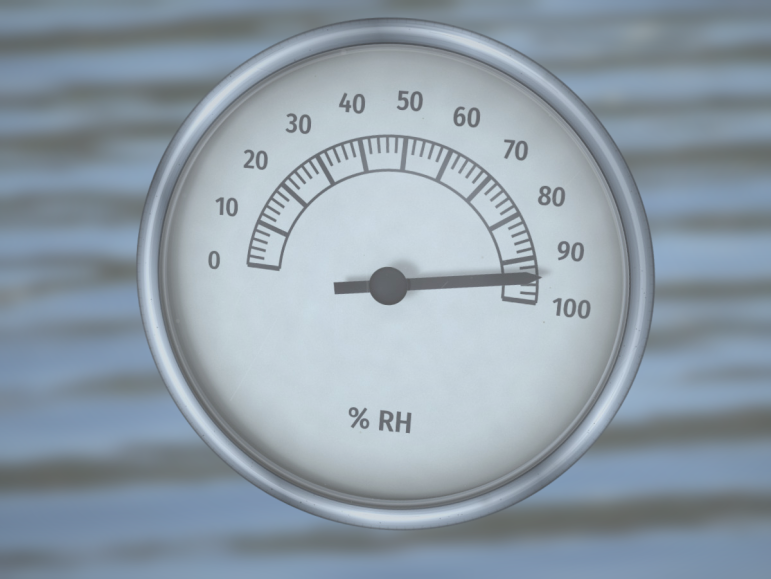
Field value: 94%
